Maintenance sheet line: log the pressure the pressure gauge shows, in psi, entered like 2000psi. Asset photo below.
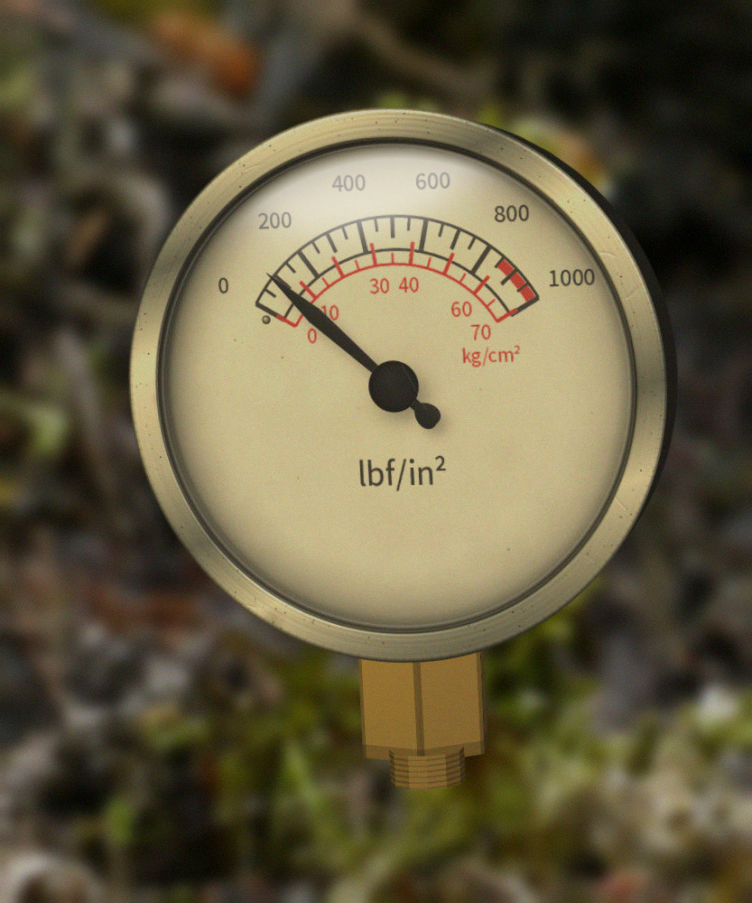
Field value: 100psi
